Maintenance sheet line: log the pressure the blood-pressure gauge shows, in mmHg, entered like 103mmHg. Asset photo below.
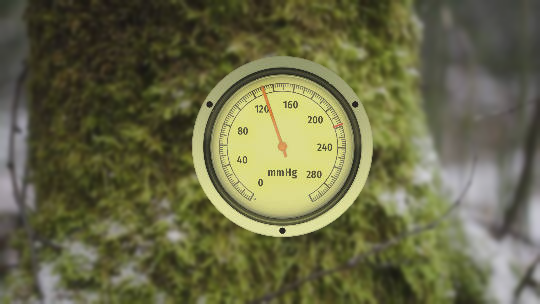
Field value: 130mmHg
